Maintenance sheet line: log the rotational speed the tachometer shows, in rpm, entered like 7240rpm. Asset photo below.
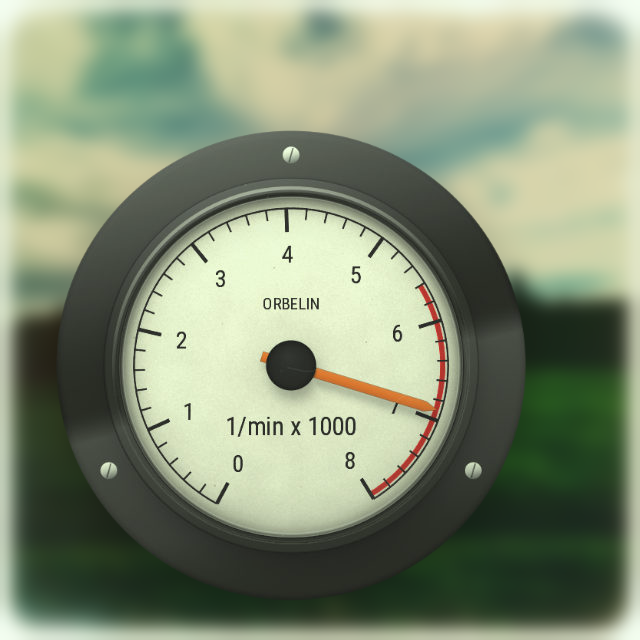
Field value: 6900rpm
